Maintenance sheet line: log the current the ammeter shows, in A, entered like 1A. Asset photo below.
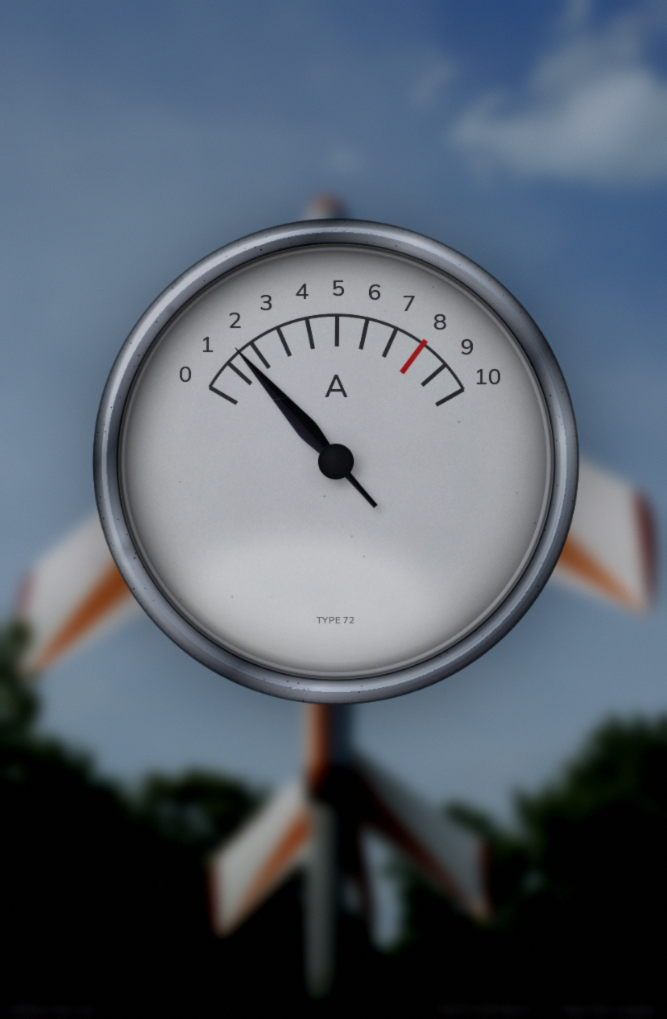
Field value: 1.5A
